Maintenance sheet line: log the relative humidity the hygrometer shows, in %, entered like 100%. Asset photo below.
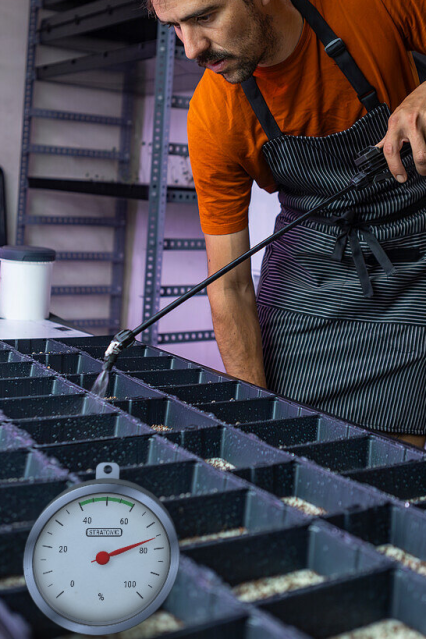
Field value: 75%
